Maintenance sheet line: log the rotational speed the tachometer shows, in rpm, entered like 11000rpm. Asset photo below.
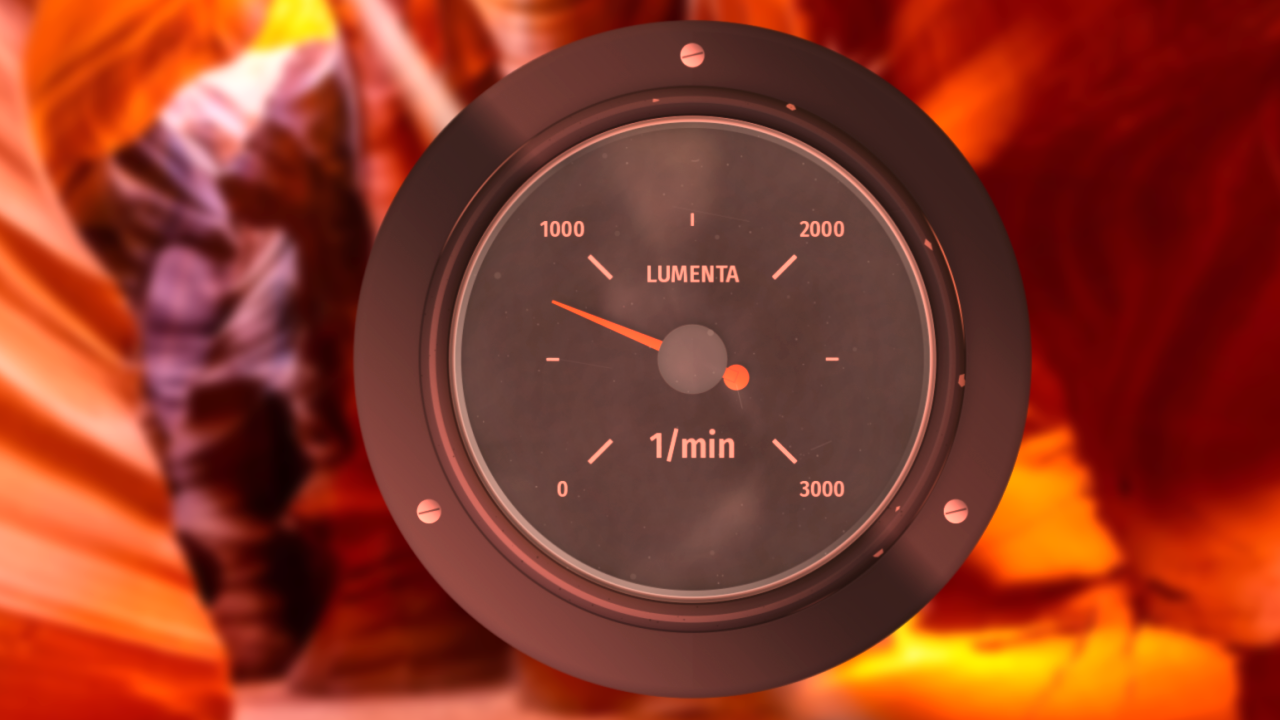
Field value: 750rpm
